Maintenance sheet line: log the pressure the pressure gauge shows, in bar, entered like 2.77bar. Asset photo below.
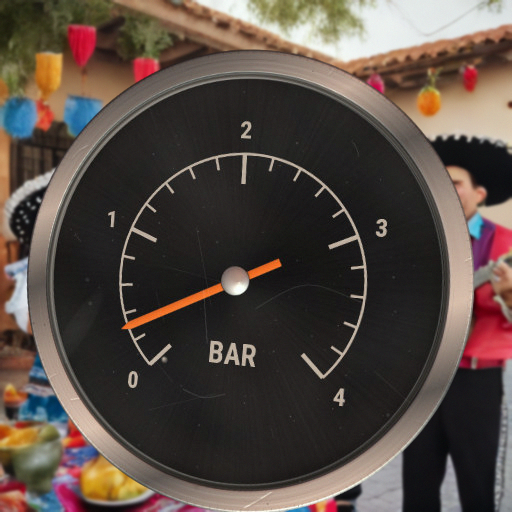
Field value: 0.3bar
